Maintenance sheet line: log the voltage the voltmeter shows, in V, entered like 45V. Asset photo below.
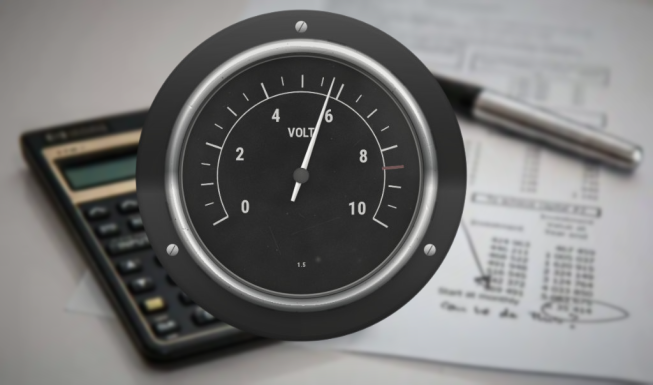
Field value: 5.75V
